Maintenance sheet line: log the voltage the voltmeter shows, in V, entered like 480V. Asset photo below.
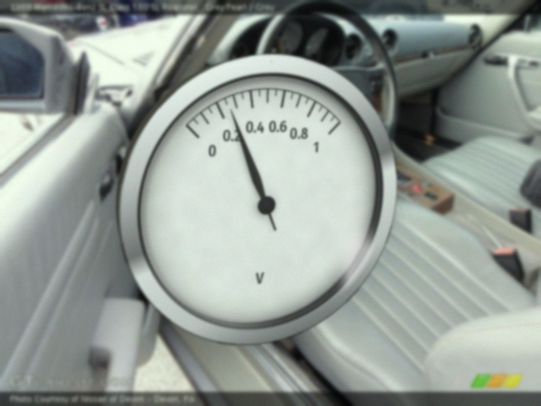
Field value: 0.25V
